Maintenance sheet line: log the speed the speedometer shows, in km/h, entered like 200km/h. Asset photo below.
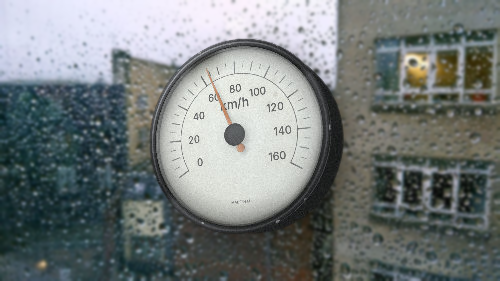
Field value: 65km/h
